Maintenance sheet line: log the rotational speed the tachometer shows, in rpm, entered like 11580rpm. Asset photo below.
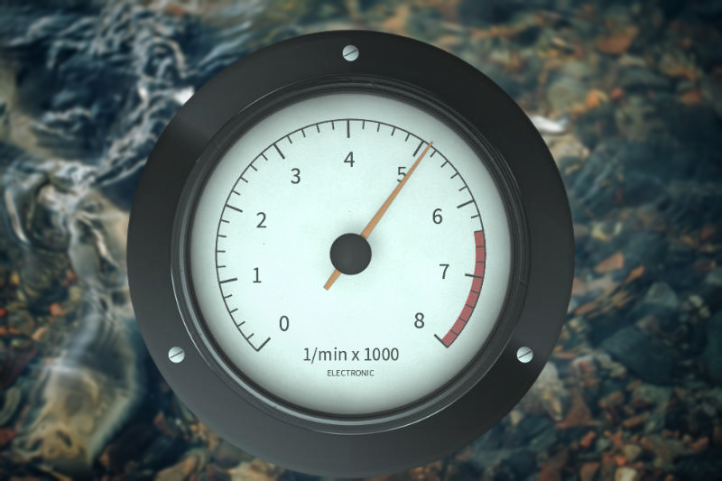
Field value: 5100rpm
